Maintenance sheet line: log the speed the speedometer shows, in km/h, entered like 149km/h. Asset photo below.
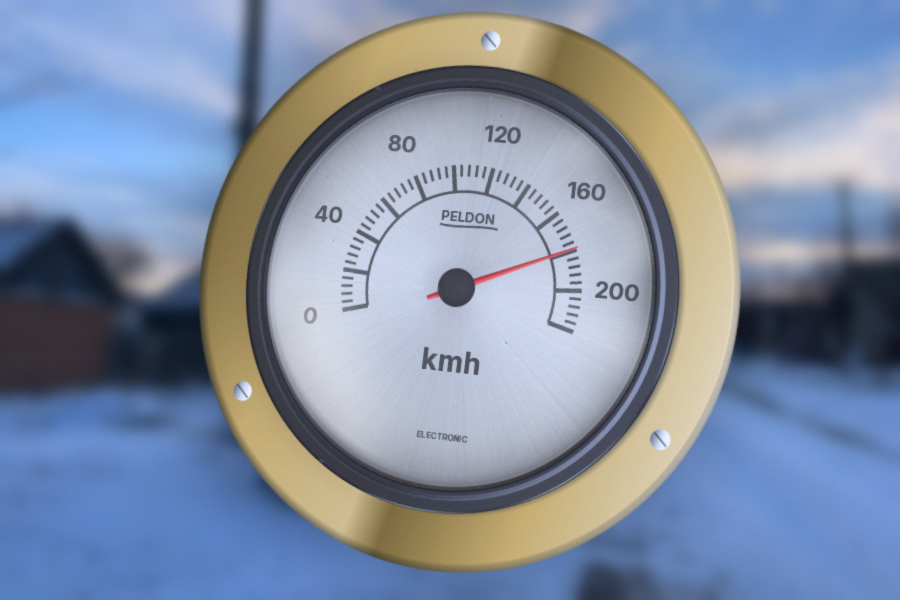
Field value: 180km/h
